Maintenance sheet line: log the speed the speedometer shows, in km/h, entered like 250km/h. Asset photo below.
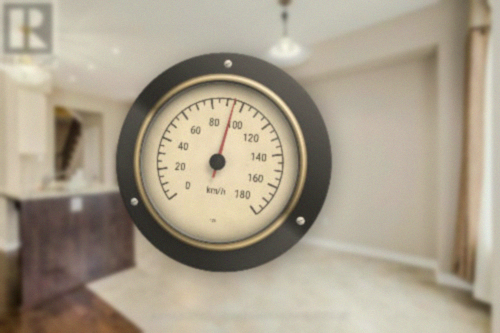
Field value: 95km/h
